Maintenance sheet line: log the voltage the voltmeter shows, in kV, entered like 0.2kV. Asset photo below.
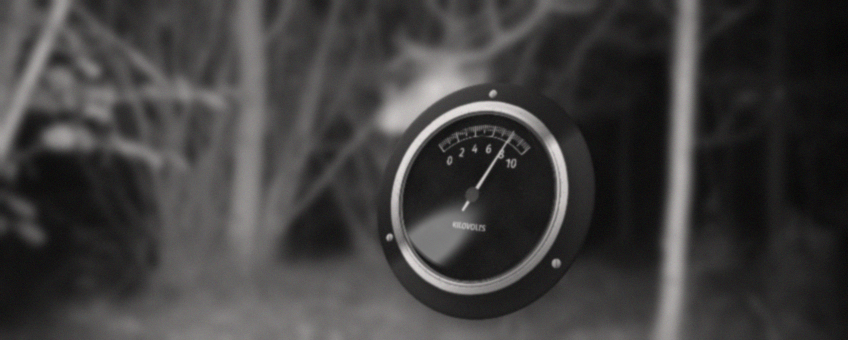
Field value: 8kV
